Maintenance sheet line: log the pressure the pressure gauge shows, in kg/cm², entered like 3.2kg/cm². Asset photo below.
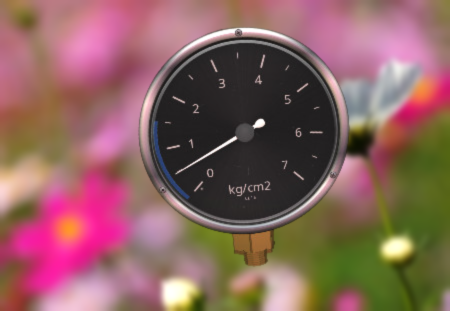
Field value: 0.5kg/cm²
